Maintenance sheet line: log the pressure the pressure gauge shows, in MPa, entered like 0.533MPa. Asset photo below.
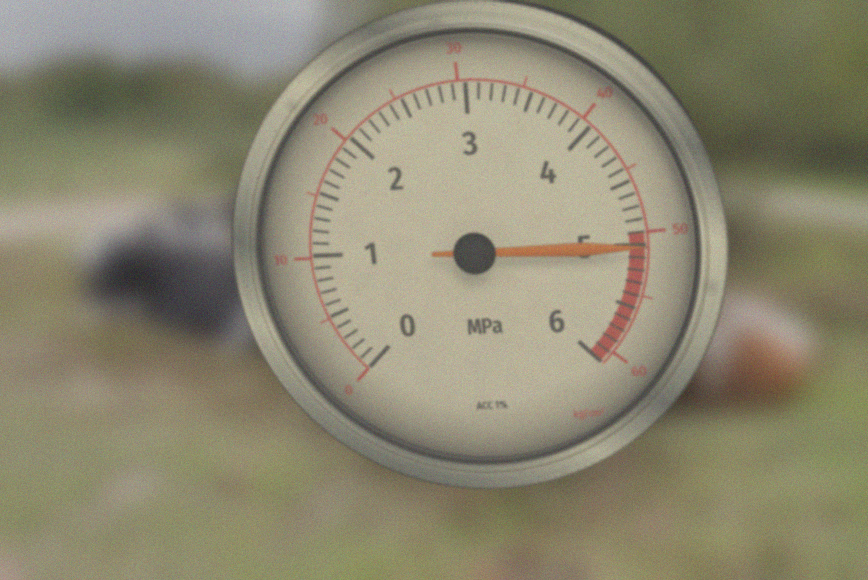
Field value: 5MPa
